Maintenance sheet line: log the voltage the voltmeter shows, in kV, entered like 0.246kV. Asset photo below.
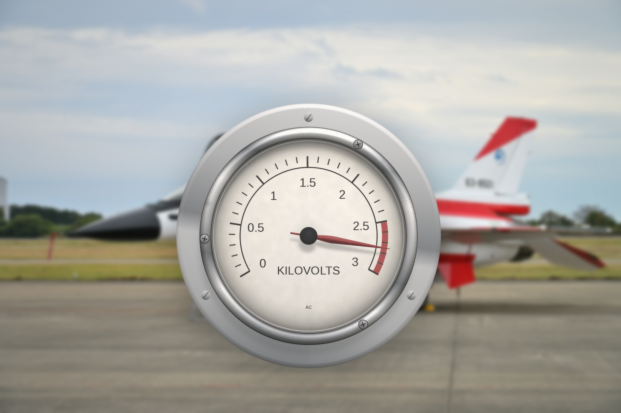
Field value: 2.75kV
